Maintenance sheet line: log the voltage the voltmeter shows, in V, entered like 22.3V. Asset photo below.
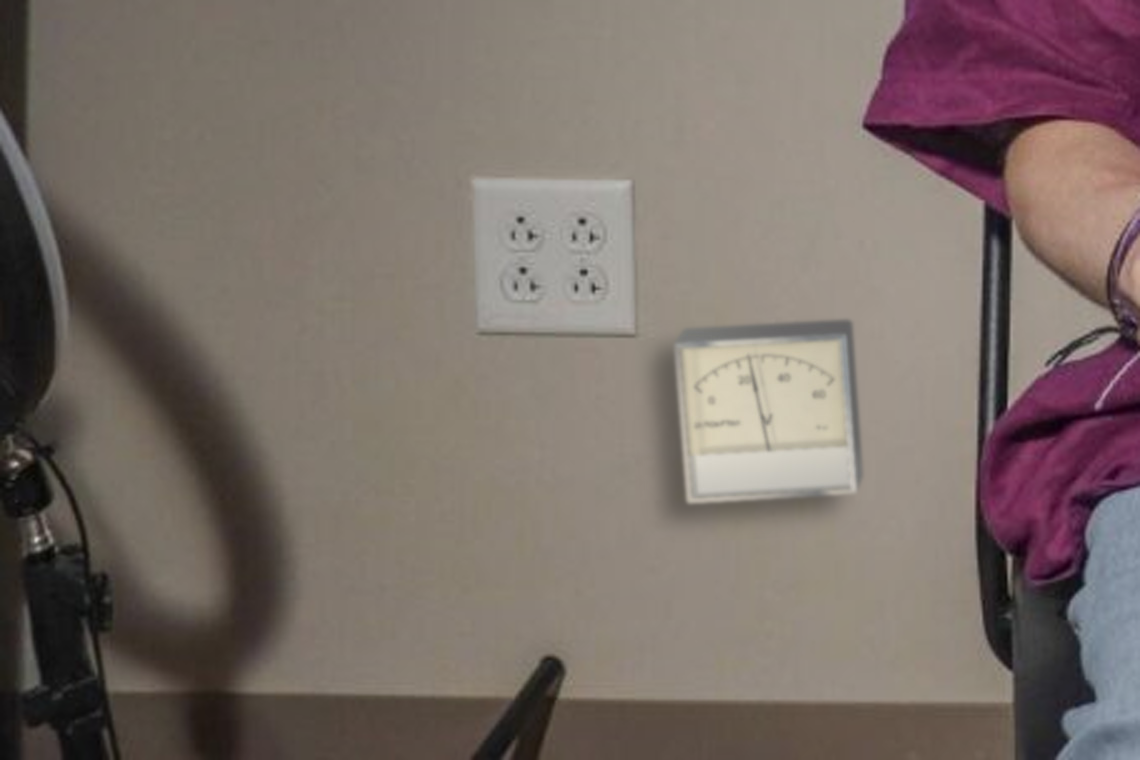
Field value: 25V
